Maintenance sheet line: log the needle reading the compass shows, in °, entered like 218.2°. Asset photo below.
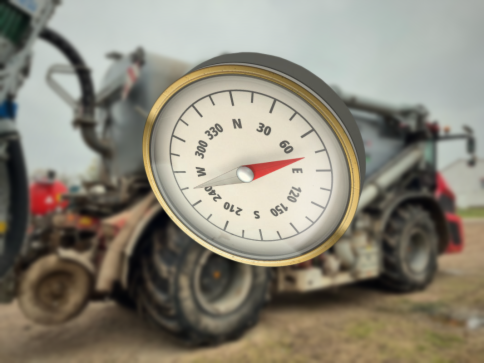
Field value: 75°
